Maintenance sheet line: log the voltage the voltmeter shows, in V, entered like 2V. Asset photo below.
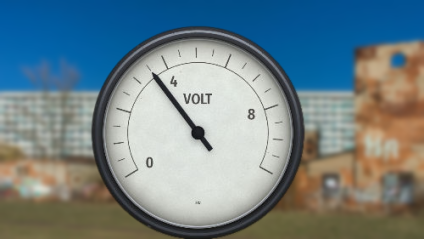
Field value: 3.5V
